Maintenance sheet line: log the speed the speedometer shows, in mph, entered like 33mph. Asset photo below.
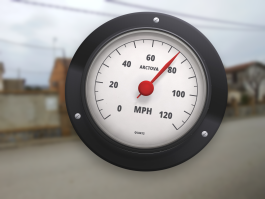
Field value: 75mph
